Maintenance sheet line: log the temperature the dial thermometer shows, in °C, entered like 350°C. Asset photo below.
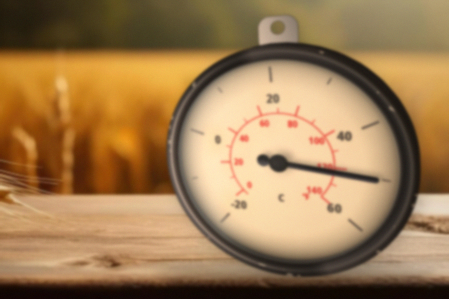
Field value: 50°C
